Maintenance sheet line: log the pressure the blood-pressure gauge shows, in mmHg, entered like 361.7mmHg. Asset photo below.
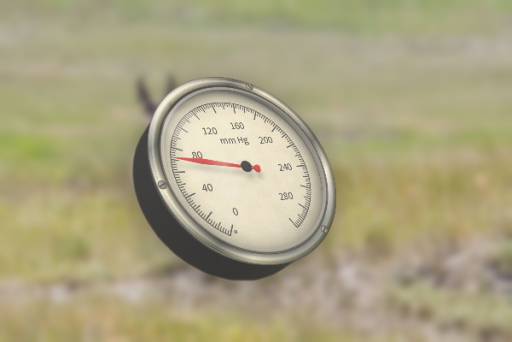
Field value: 70mmHg
